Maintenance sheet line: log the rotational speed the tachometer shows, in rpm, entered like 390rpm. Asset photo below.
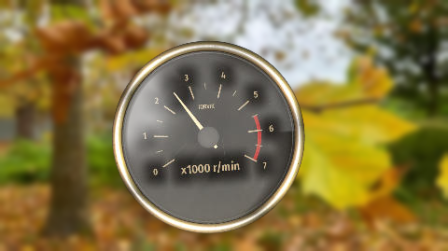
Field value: 2500rpm
